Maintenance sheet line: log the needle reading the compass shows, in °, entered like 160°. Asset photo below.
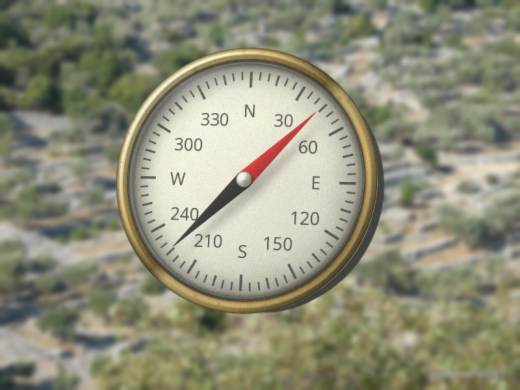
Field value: 45°
